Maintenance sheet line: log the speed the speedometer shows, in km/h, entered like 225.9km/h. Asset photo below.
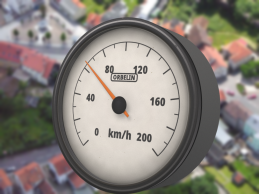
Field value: 65km/h
